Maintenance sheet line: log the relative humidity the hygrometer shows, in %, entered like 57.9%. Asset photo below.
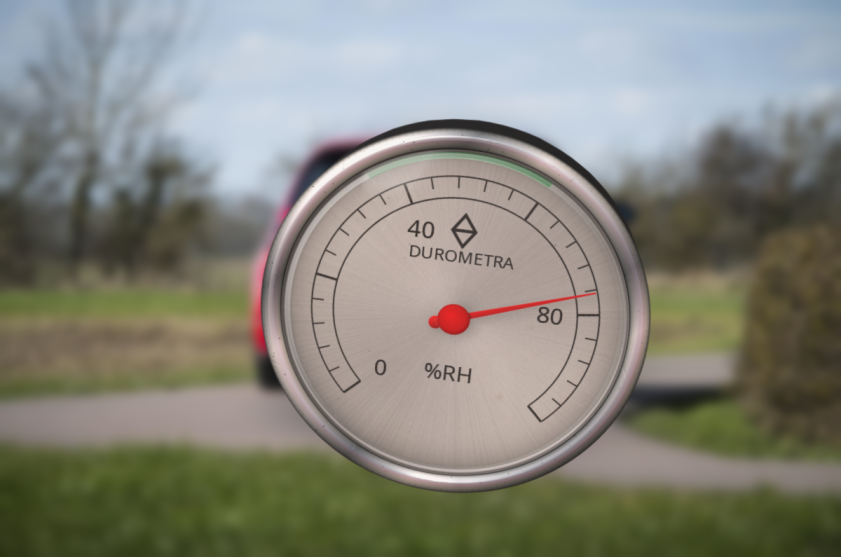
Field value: 76%
